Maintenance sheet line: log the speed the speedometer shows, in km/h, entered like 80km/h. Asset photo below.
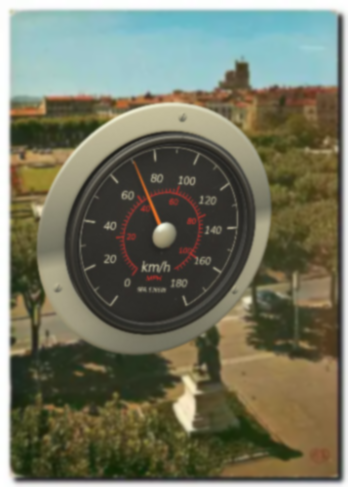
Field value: 70km/h
